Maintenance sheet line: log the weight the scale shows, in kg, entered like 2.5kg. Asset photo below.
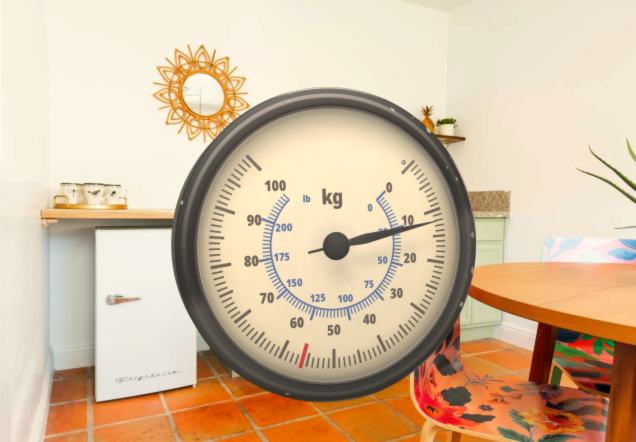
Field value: 12kg
